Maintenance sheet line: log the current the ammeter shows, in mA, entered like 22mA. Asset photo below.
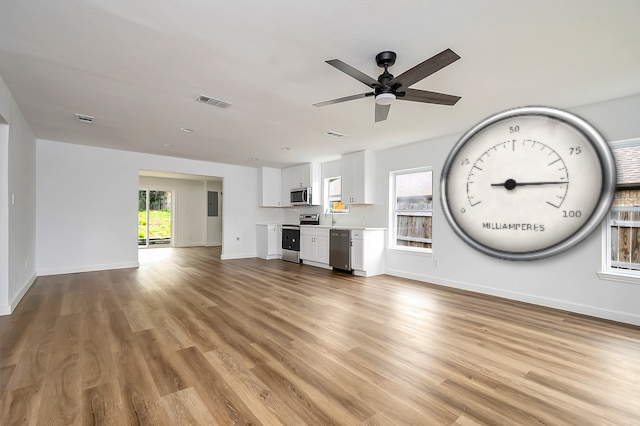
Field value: 87.5mA
